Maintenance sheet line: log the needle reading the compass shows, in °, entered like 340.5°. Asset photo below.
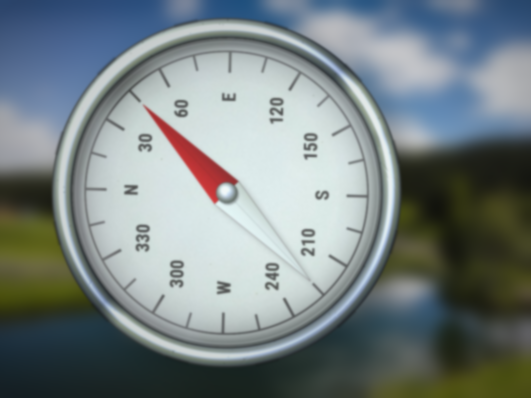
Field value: 45°
